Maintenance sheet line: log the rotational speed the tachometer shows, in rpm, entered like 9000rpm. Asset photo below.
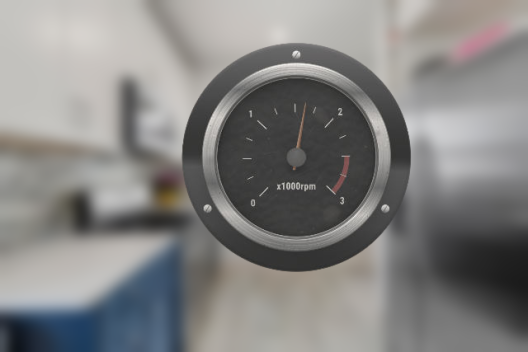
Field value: 1625rpm
